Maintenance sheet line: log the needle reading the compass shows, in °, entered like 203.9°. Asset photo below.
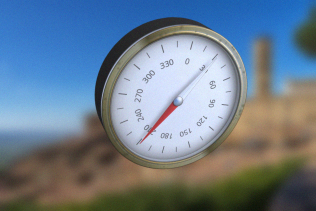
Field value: 210°
